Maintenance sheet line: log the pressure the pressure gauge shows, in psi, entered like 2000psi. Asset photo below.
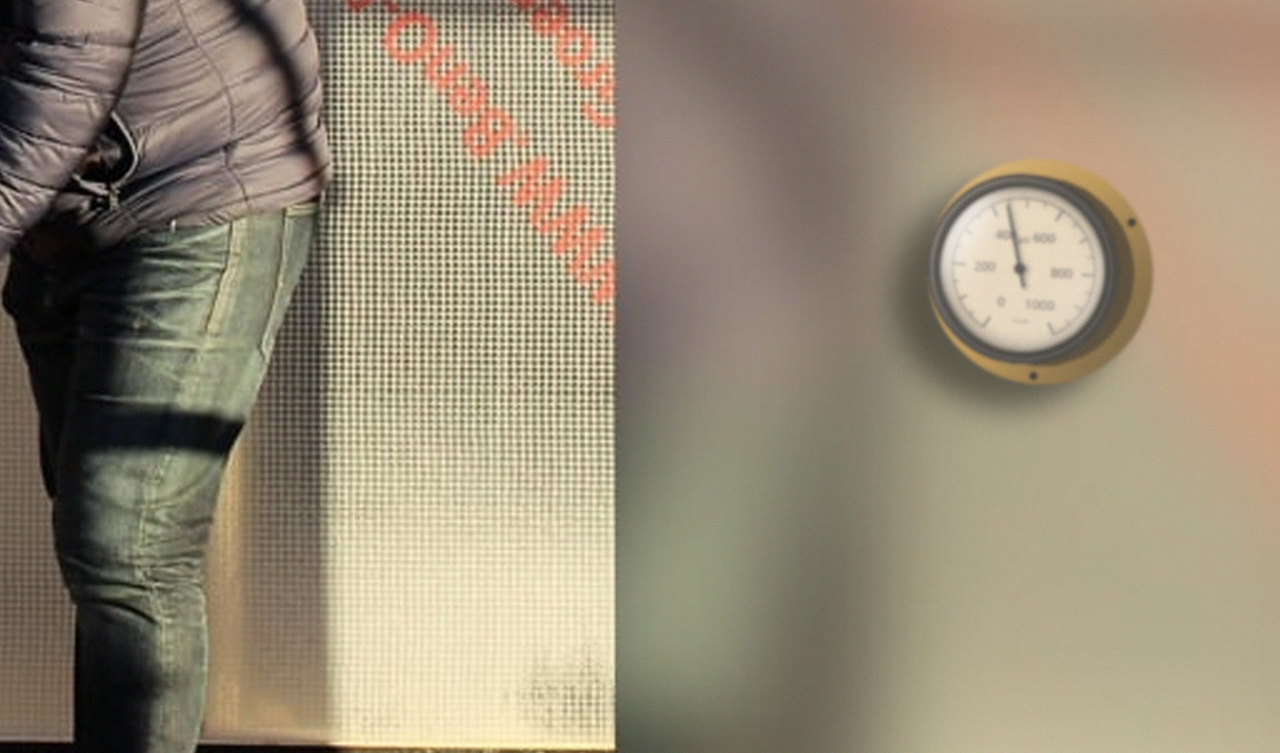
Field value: 450psi
